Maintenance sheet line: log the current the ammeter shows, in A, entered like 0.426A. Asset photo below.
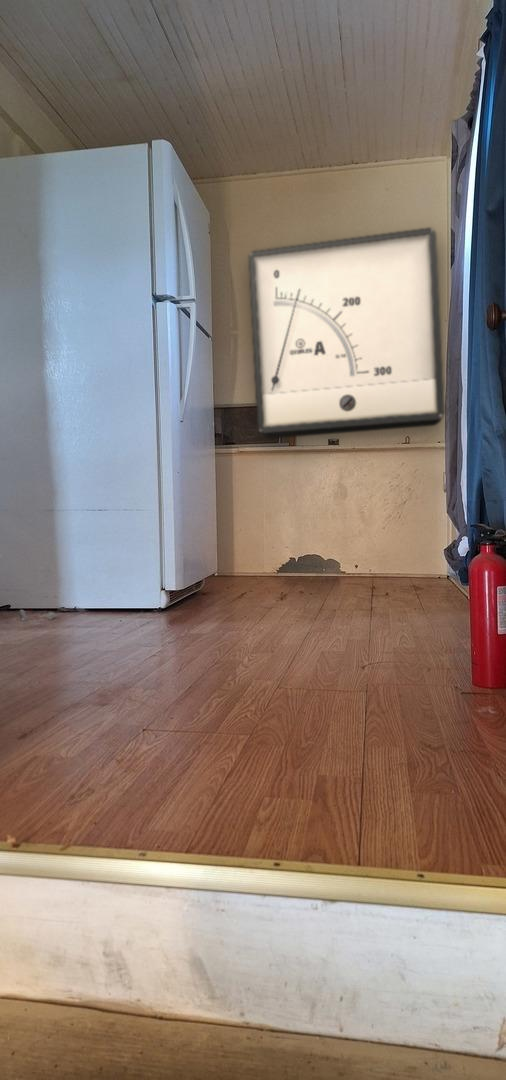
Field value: 100A
